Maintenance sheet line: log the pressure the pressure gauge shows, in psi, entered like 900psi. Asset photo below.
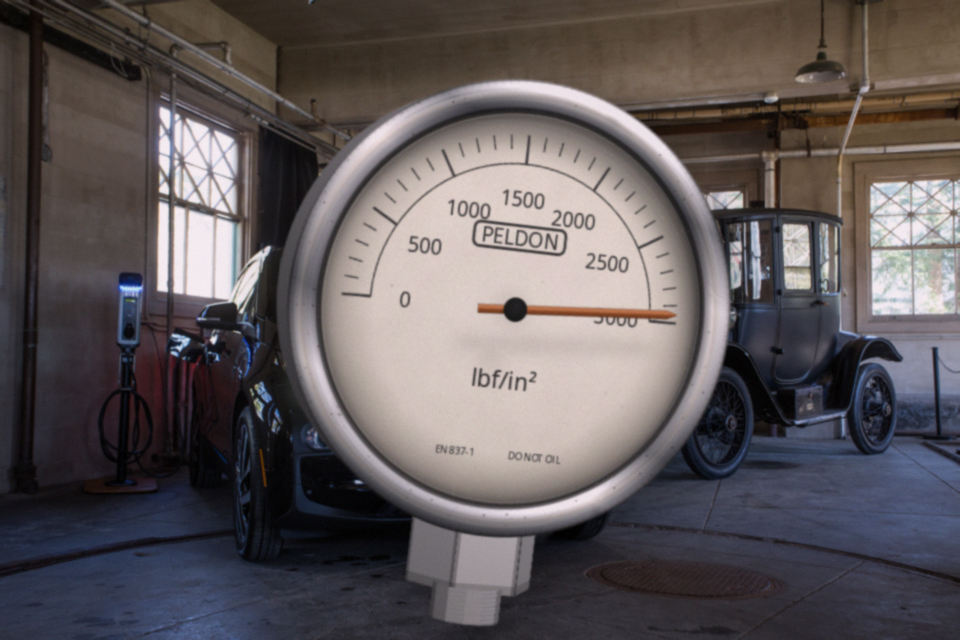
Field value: 2950psi
